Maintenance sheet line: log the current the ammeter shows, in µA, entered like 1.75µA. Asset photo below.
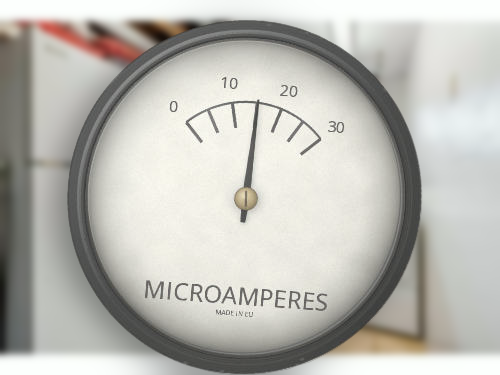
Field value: 15µA
